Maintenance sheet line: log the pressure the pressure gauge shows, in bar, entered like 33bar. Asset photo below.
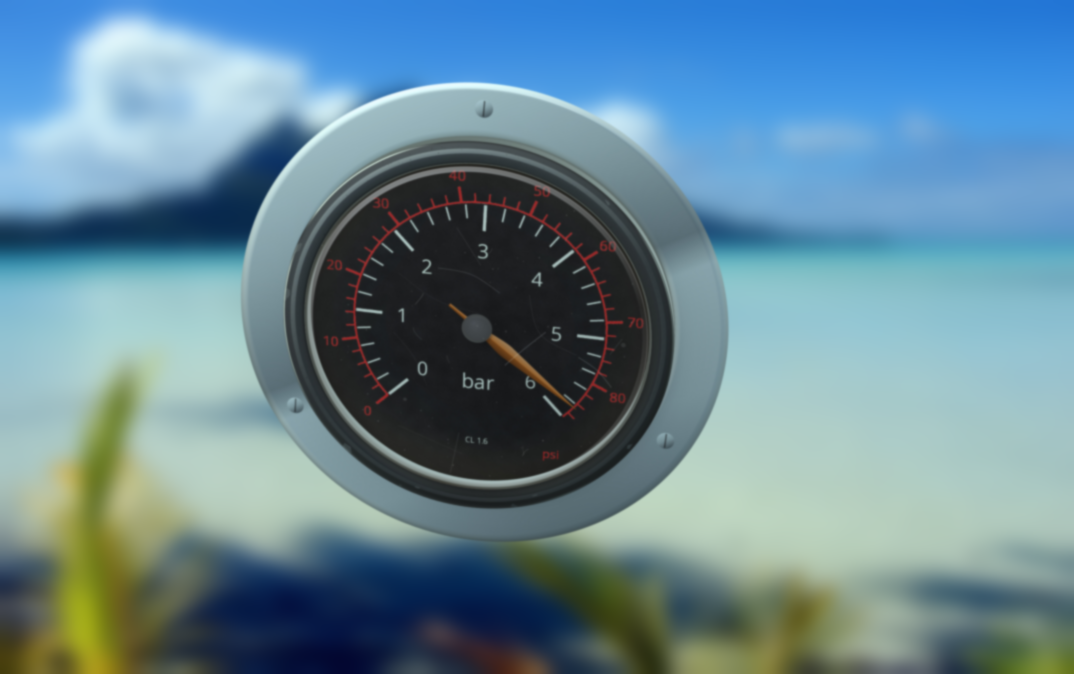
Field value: 5.8bar
